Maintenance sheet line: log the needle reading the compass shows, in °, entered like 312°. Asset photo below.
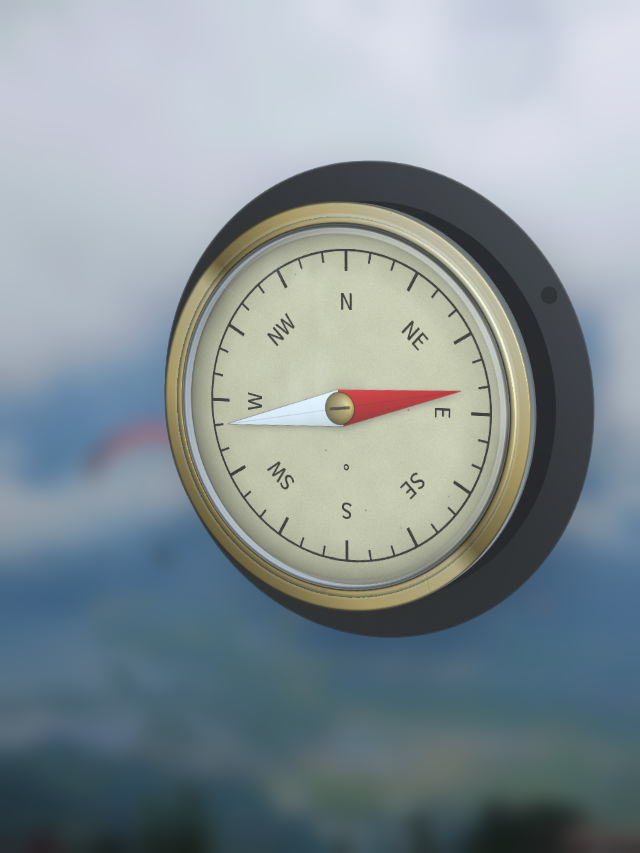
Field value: 80°
